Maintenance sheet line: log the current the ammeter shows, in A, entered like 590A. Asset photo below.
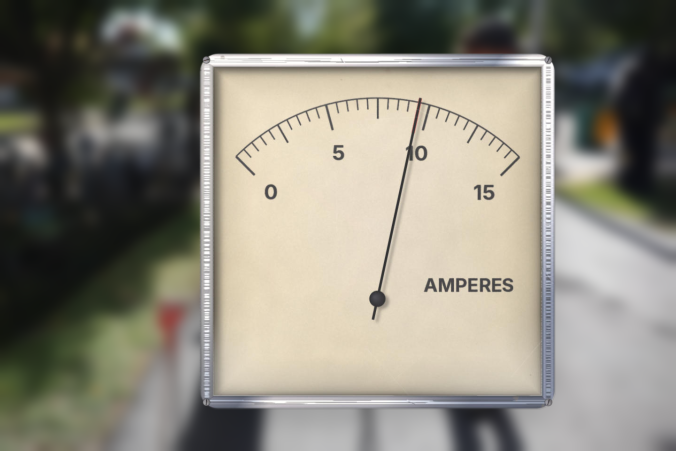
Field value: 9.5A
